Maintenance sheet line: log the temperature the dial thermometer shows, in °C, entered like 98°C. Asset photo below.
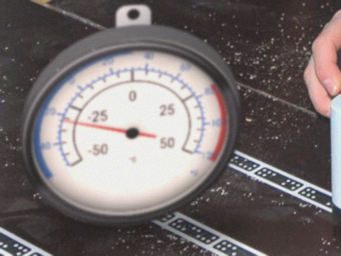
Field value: -30°C
